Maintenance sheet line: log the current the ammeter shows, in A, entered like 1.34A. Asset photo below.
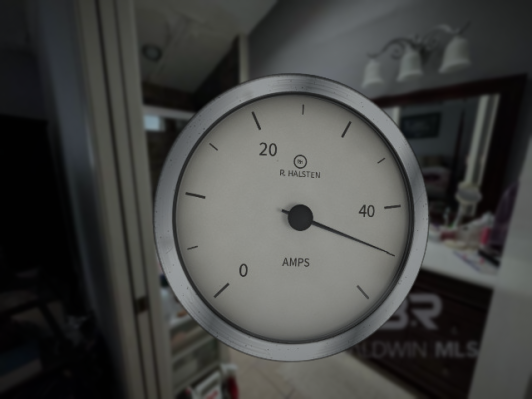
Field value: 45A
